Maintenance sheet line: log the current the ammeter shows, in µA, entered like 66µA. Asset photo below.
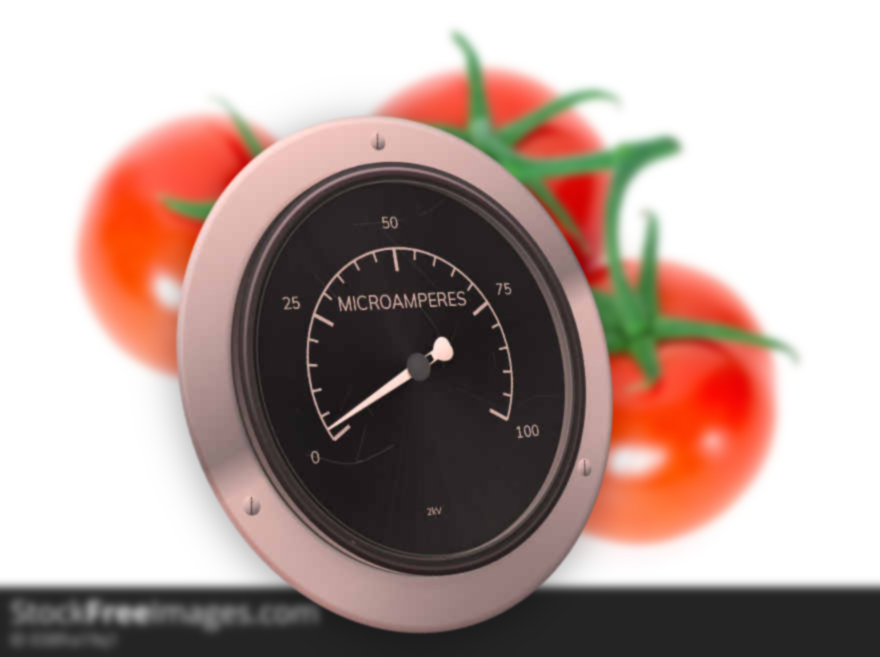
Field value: 2.5µA
